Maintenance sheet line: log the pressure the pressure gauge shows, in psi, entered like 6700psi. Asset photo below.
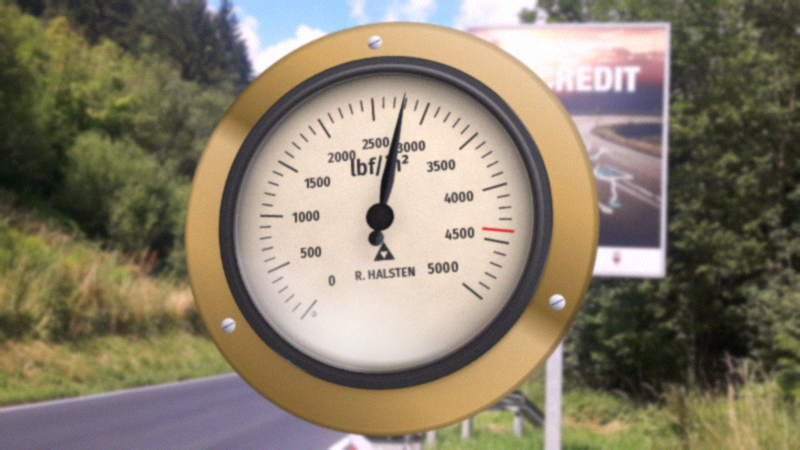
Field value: 2800psi
